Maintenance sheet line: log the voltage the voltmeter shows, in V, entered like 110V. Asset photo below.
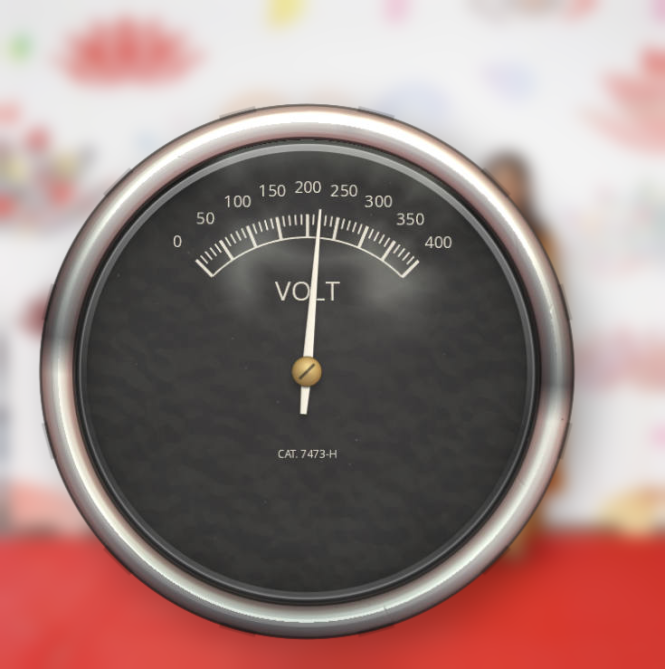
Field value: 220V
